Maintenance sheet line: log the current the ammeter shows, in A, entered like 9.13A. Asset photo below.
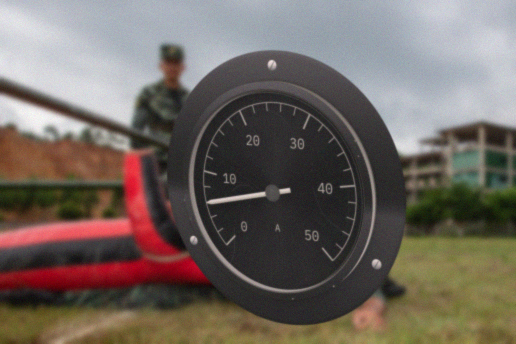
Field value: 6A
